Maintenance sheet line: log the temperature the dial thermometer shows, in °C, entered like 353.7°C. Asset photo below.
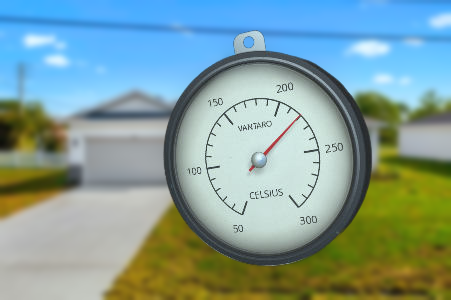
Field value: 220°C
